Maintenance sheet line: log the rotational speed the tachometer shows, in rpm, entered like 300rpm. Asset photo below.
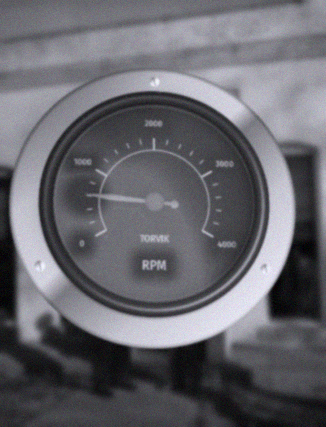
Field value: 600rpm
